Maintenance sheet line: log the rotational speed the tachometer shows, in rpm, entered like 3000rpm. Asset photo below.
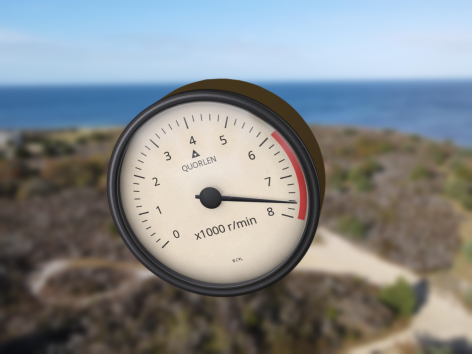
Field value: 7600rpm
